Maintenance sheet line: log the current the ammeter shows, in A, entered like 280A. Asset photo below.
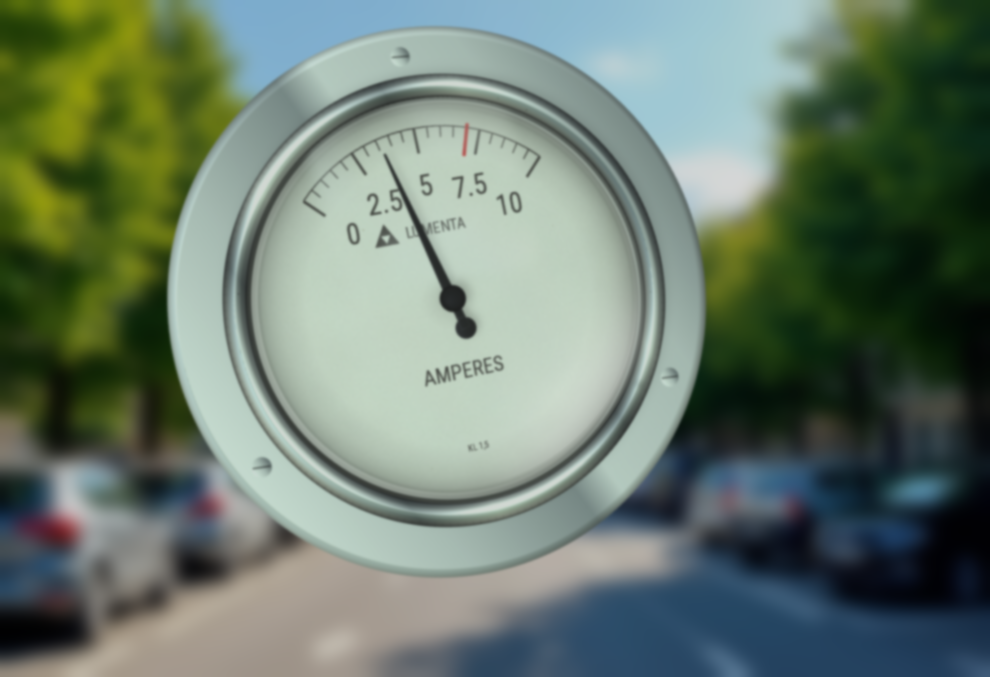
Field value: 3.5A
